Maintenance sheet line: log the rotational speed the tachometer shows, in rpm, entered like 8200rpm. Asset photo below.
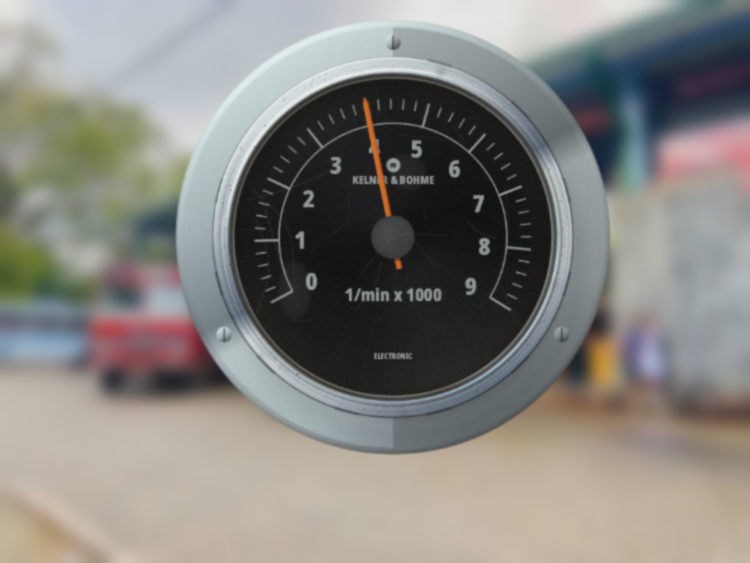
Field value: 4000rpm
